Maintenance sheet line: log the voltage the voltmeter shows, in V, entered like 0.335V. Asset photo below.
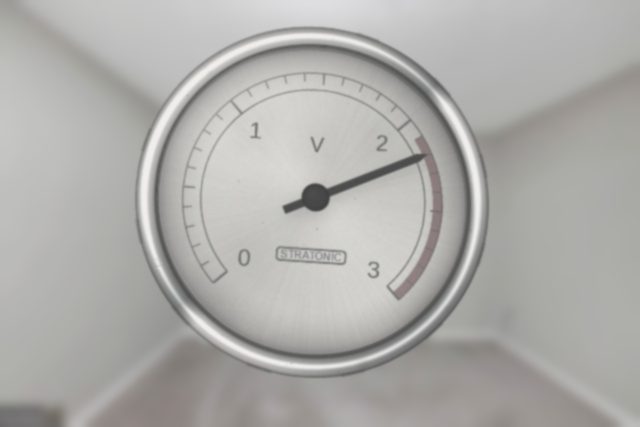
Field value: 2.2V
